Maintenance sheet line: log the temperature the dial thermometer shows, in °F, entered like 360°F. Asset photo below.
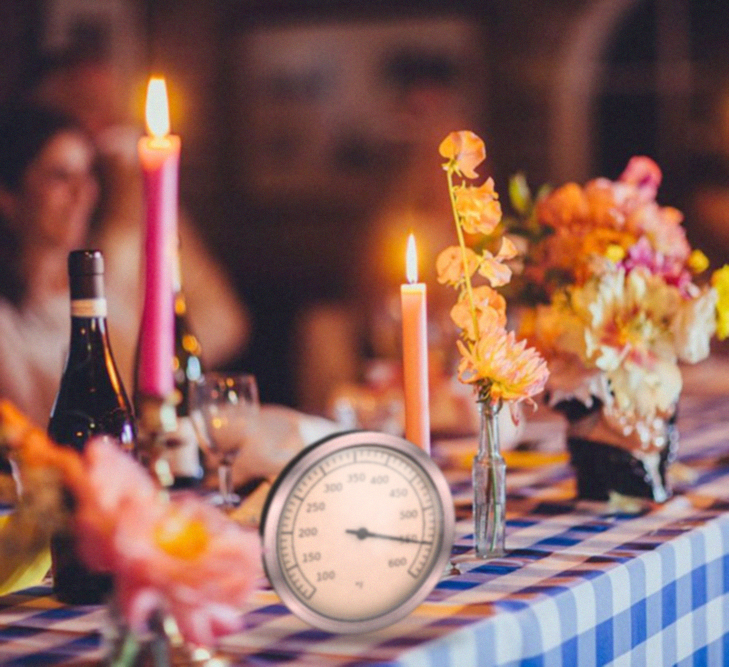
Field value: 550°F
